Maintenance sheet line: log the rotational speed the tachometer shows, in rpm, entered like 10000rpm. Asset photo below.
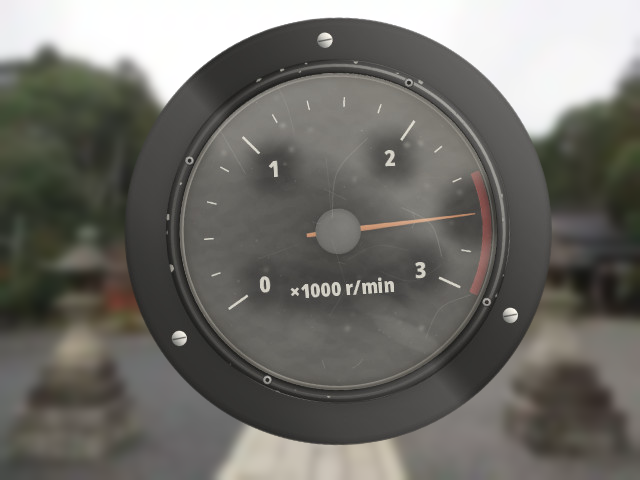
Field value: 2600rpm
